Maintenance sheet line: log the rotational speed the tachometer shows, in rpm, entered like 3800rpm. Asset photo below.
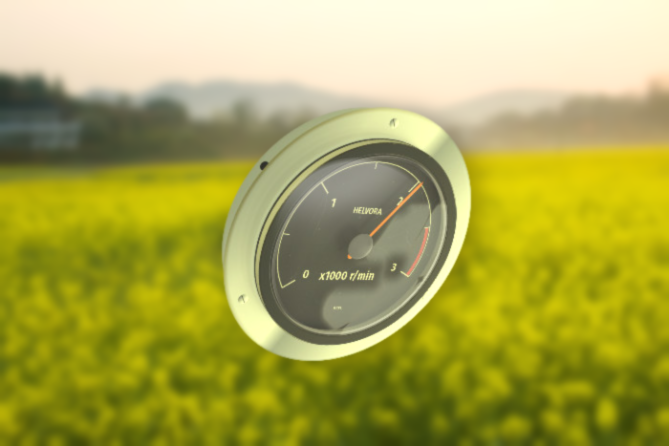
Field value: 2000rpm
